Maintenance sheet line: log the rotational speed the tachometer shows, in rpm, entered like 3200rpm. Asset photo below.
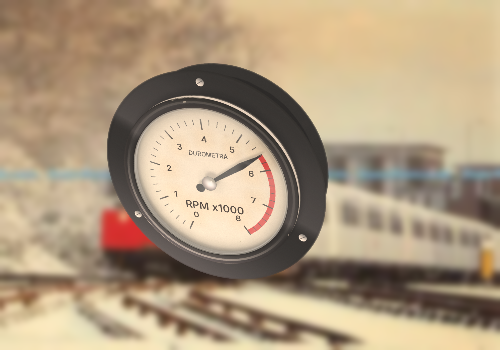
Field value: 5600rpm
